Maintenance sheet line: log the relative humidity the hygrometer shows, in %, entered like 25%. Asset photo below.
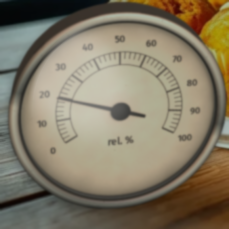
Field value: 20%
